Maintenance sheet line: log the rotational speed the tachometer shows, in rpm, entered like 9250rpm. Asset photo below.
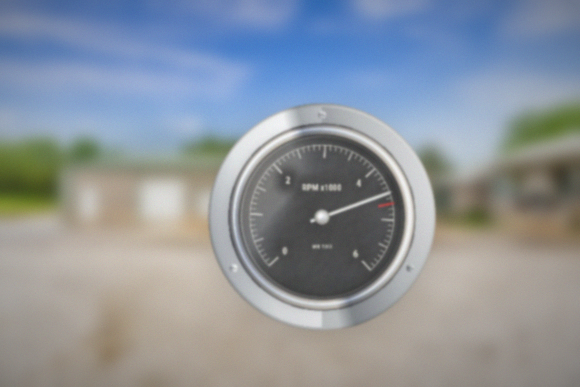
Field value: 4500rpm
